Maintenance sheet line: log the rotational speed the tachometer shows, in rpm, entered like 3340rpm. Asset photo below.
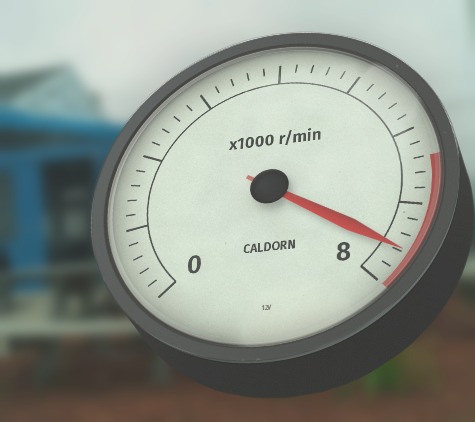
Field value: 7600rpm
